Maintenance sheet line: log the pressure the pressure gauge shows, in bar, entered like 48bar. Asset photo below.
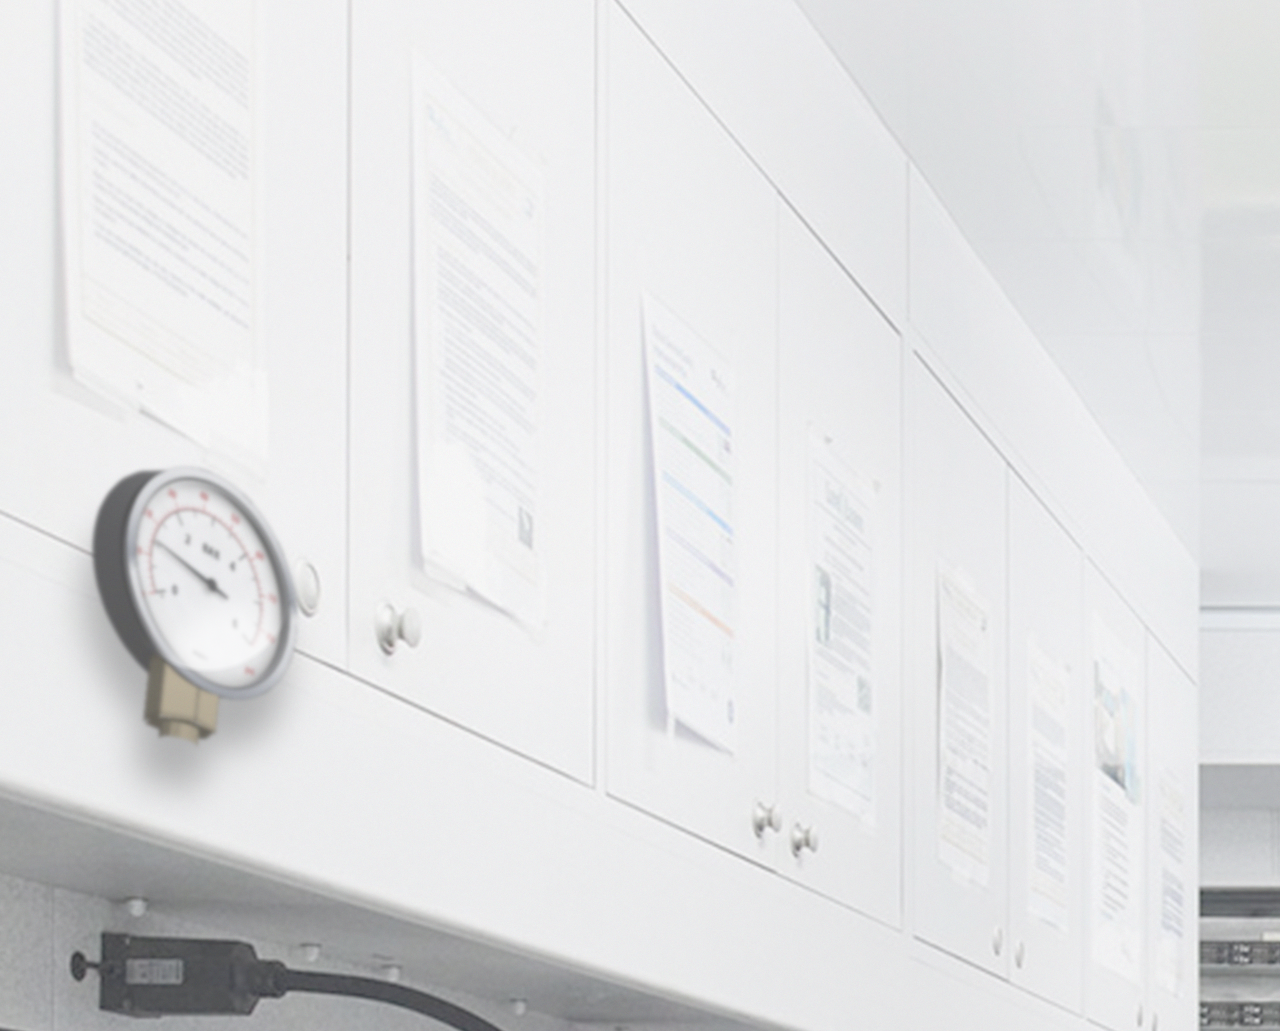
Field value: 1bar
